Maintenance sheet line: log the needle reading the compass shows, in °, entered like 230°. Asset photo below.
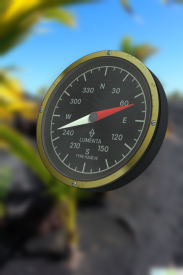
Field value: 70°
